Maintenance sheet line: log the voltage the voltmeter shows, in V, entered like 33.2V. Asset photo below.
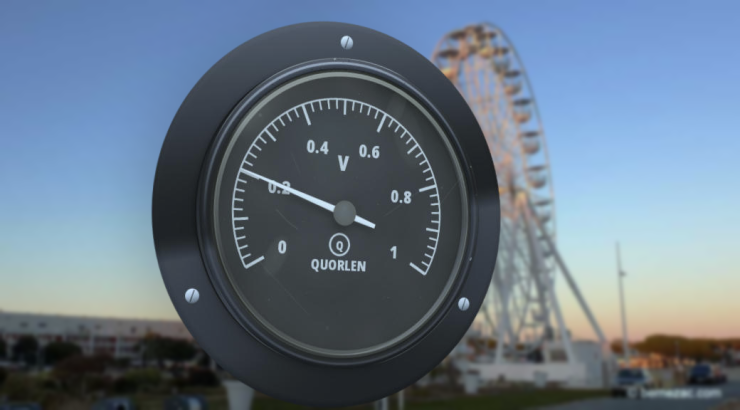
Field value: 0.2V
